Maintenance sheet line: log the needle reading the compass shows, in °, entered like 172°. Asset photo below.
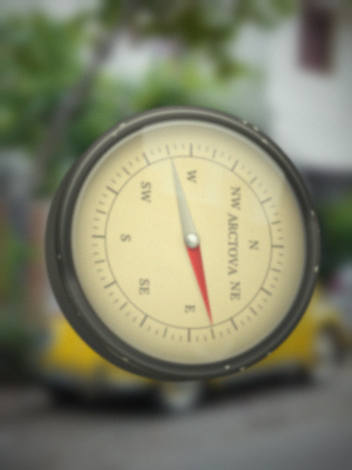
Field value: 75°
